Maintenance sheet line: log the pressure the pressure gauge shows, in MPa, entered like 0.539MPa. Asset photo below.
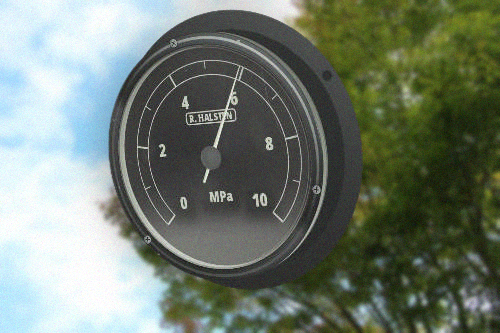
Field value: 6MPa
